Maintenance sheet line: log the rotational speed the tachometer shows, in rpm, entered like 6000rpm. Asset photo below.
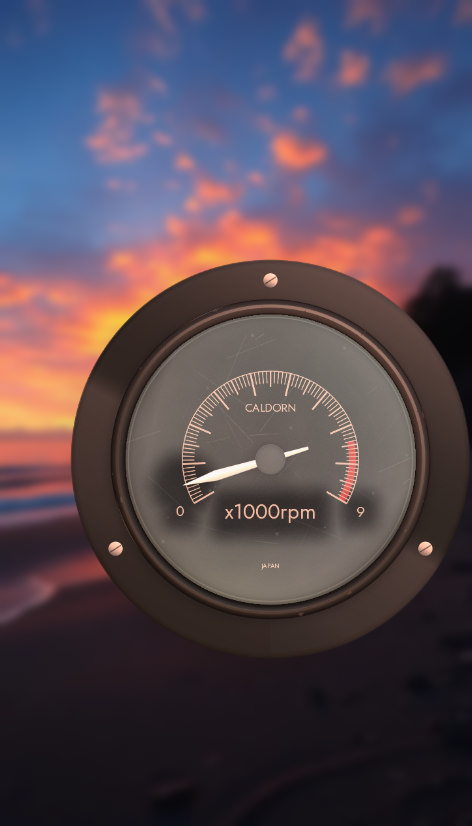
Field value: 500rpm
